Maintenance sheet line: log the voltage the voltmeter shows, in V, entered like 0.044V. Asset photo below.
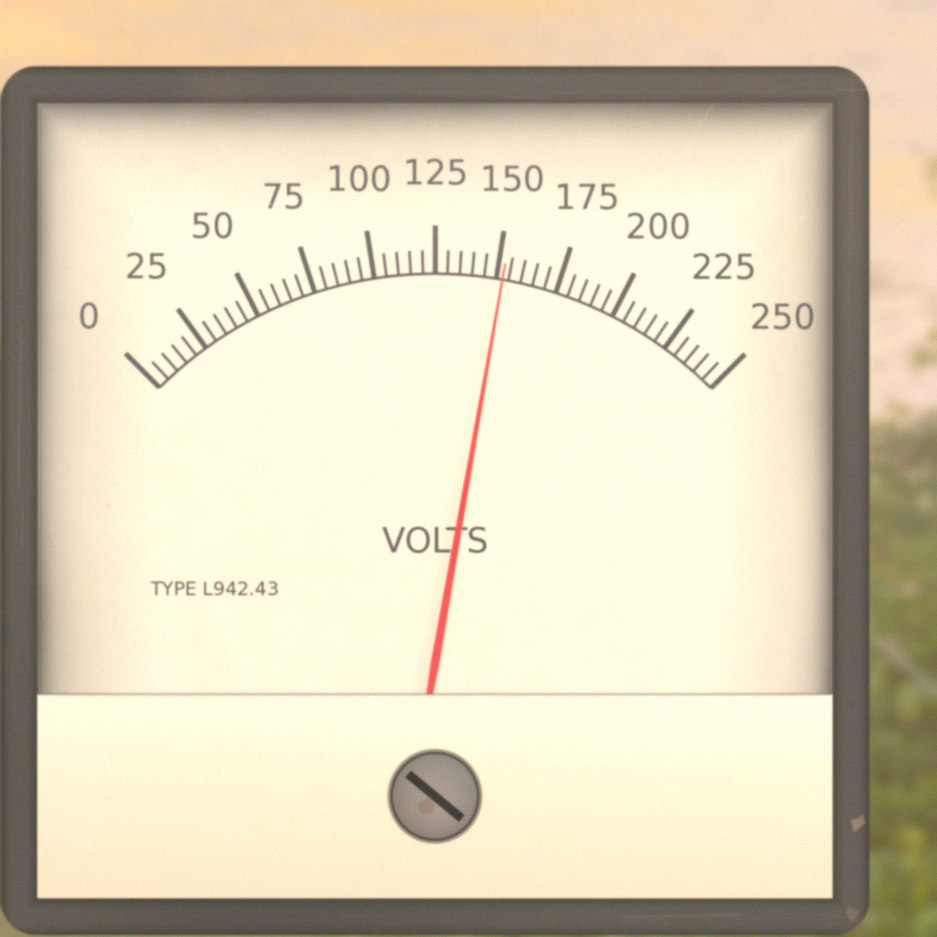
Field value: 152.5V
